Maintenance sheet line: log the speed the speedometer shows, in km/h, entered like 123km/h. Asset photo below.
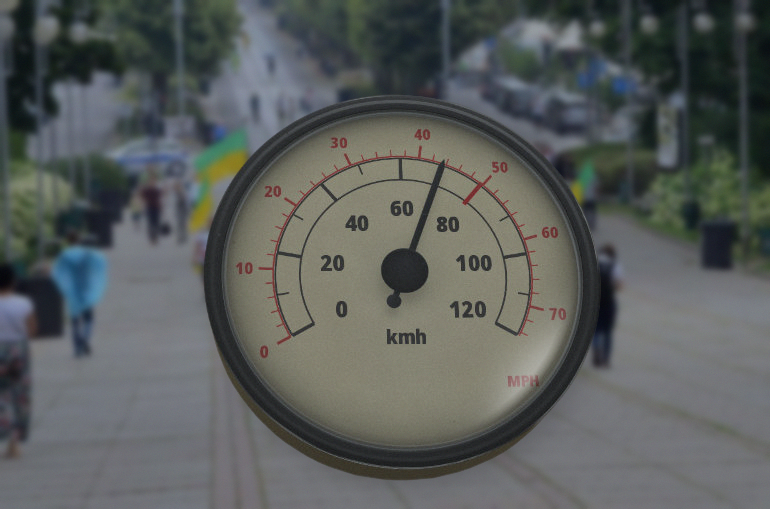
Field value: 70km/h
